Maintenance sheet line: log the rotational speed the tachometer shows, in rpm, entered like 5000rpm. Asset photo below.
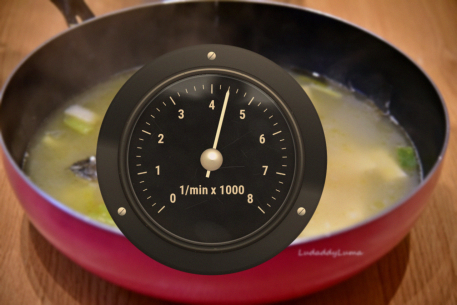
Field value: 4400rpm
